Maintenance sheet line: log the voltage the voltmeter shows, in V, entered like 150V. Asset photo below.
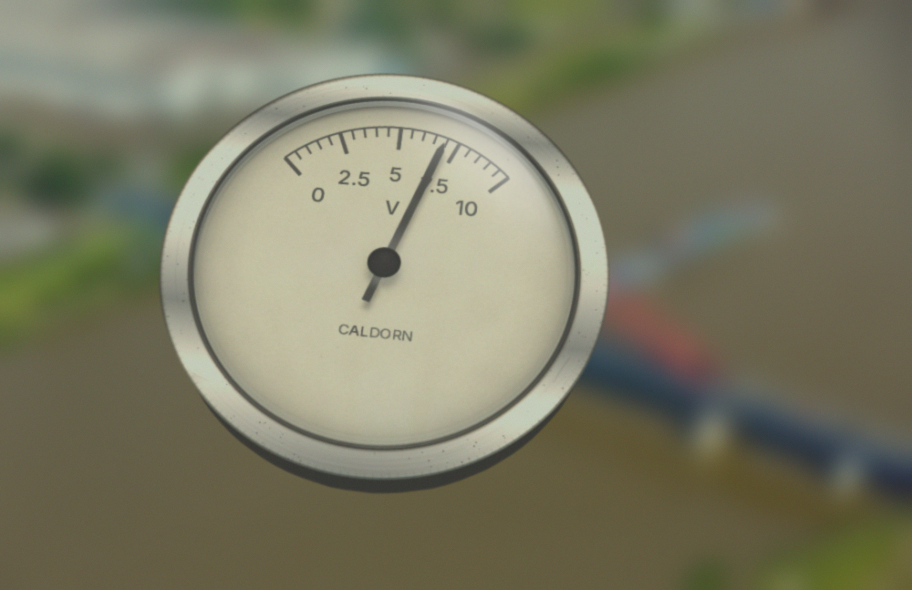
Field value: 7V
